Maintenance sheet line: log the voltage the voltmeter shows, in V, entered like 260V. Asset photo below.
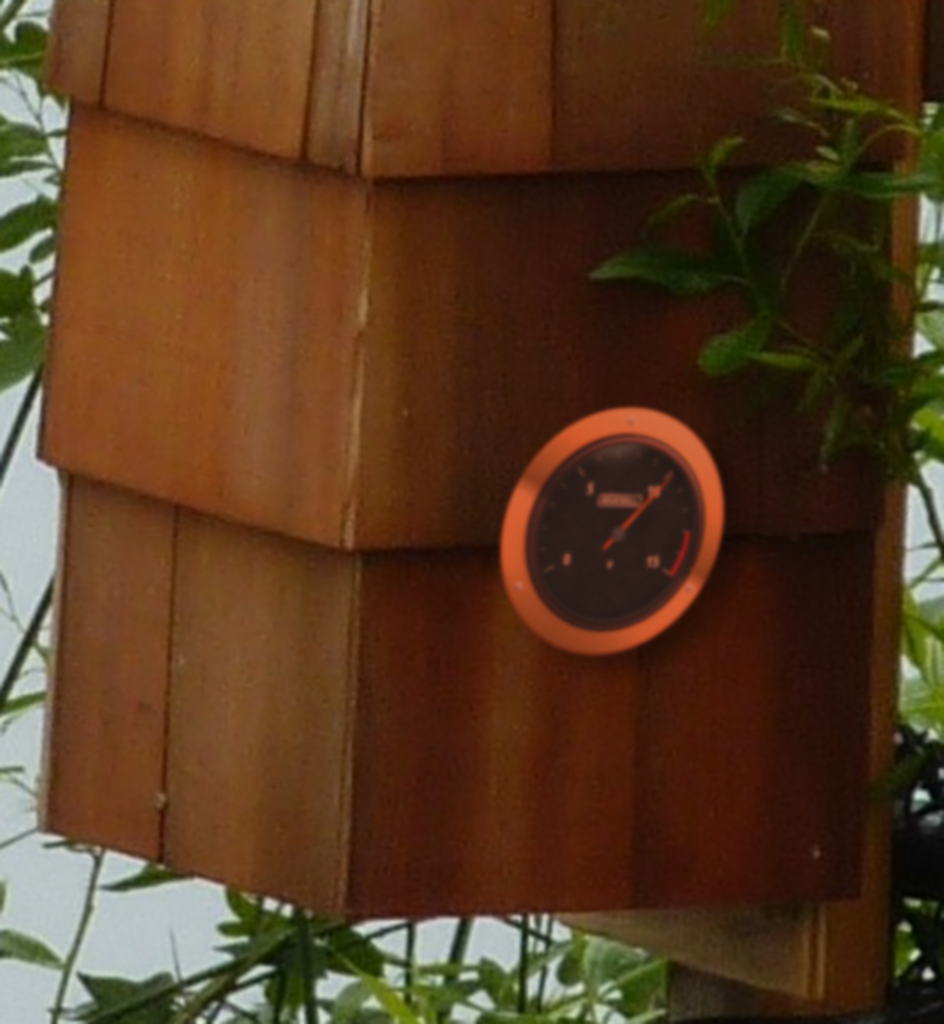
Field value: 10V
